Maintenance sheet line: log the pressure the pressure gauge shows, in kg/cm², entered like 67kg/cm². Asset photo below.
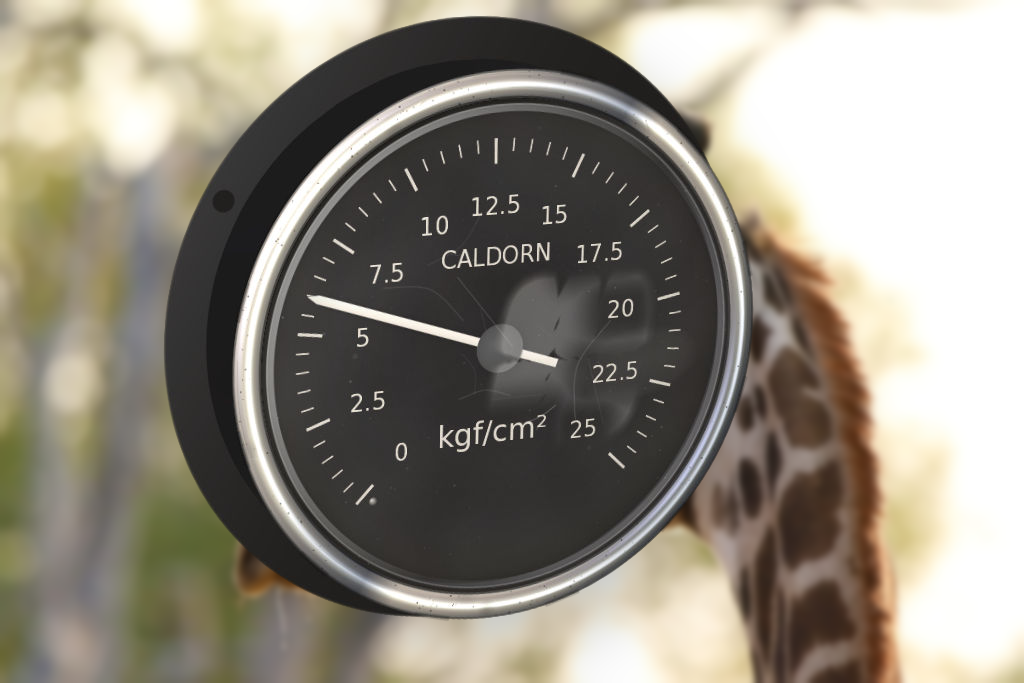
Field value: 6kg/cm²
